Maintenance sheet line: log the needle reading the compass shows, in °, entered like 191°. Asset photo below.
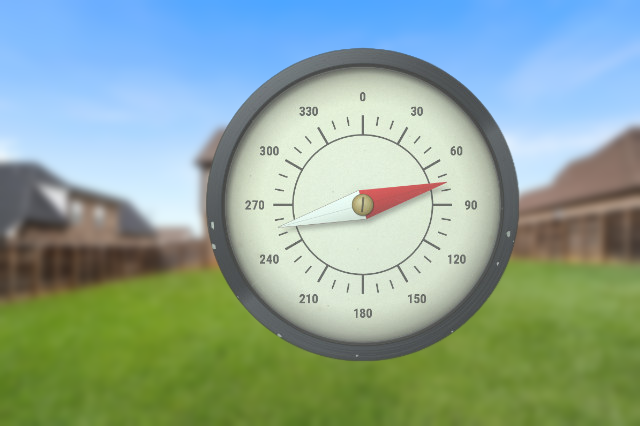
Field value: 75°
